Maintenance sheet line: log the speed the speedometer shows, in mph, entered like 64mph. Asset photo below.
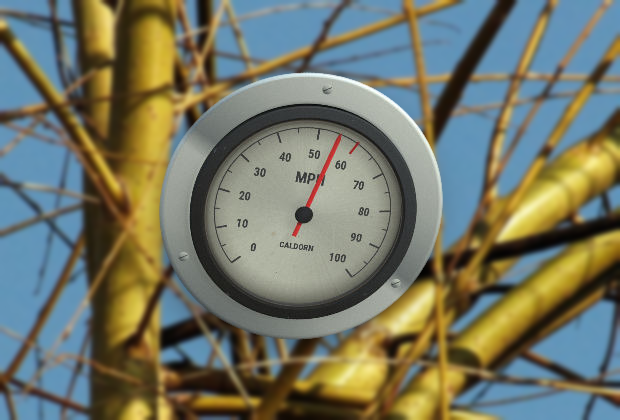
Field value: 55mph
